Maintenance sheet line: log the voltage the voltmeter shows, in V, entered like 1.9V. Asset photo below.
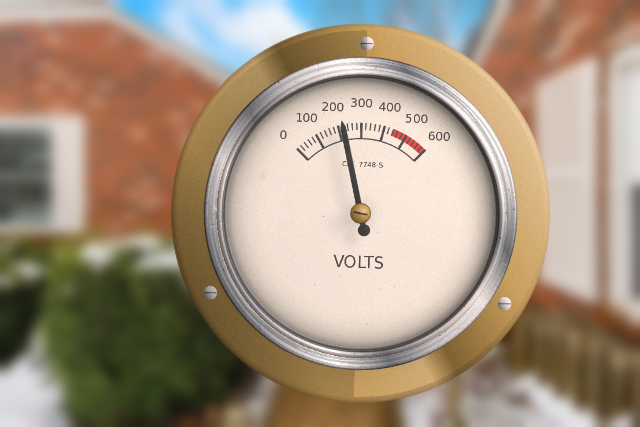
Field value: 220V
